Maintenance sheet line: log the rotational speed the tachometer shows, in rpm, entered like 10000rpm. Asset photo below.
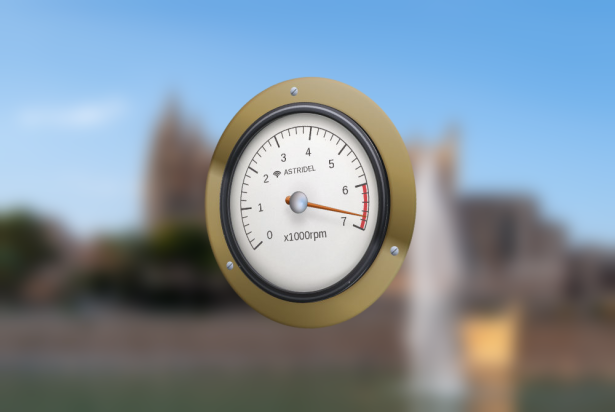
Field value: 6700rpm
